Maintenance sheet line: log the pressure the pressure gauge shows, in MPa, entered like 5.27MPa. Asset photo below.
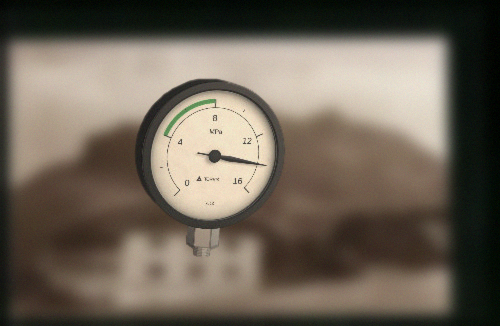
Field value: 14MPa
